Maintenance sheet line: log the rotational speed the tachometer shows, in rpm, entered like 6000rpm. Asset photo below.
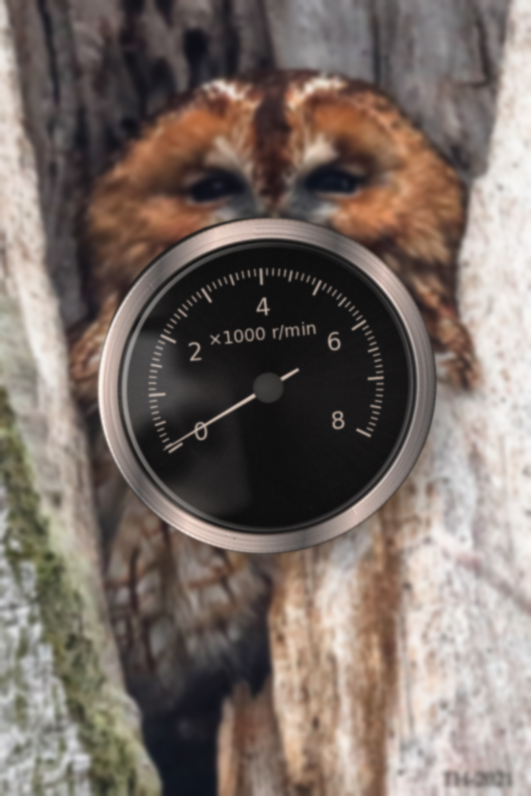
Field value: 100rpm
